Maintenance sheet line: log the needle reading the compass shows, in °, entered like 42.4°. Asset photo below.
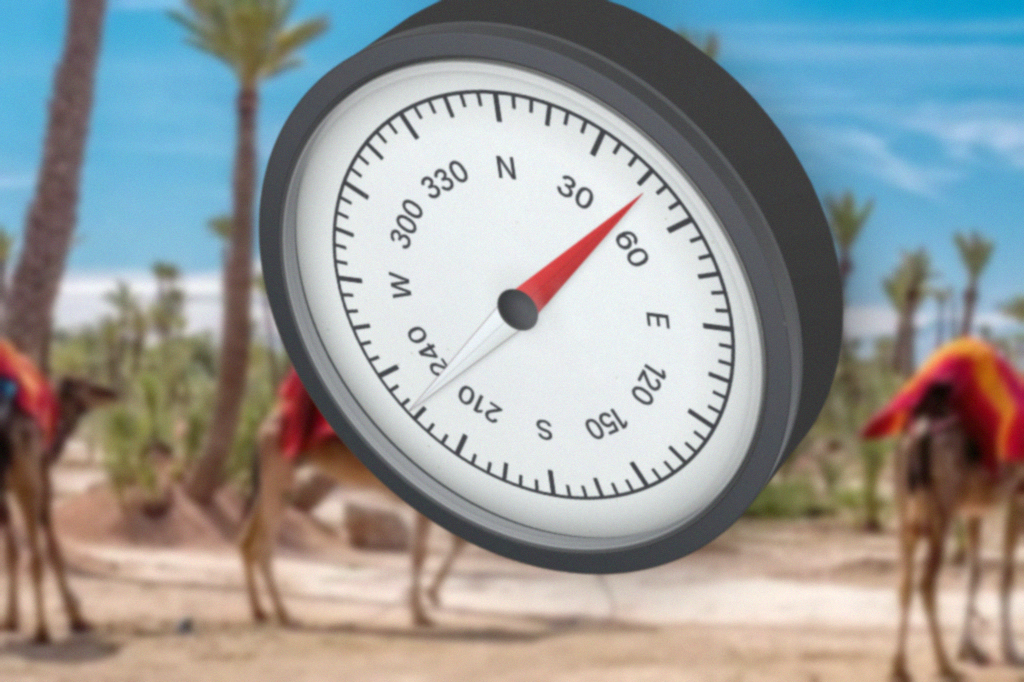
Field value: 47.5°
